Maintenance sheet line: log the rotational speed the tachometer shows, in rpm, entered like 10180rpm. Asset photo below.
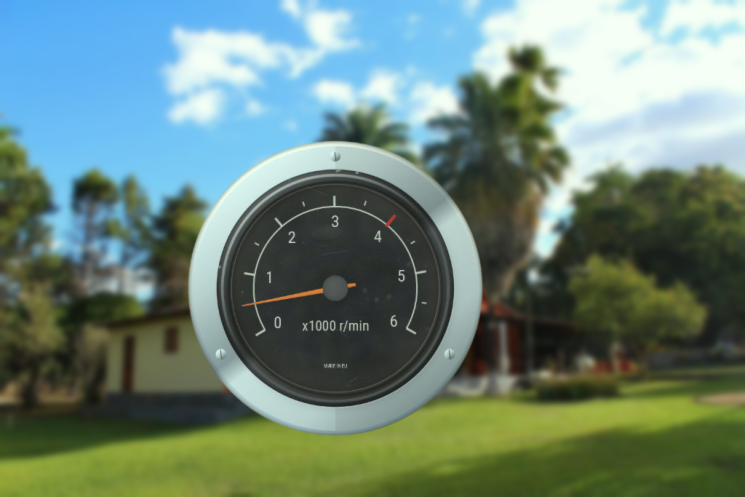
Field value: 500rpm
